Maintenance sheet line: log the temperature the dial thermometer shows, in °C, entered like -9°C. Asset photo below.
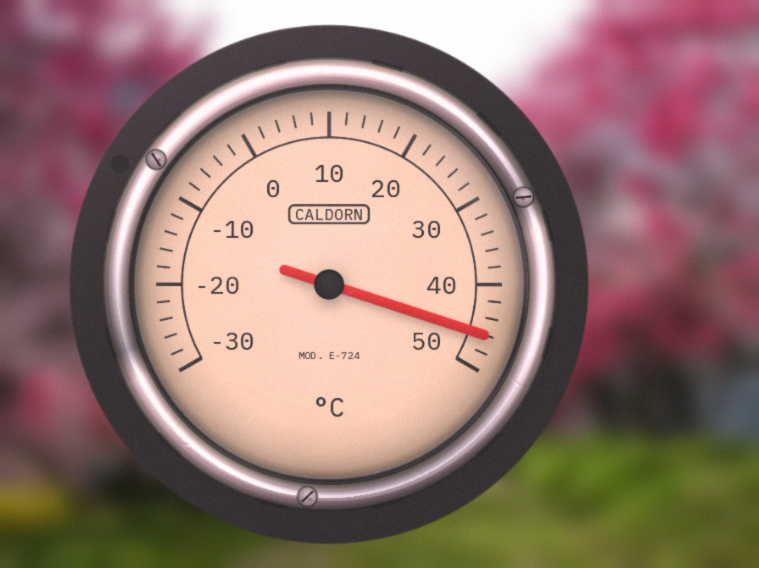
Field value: 46°C
